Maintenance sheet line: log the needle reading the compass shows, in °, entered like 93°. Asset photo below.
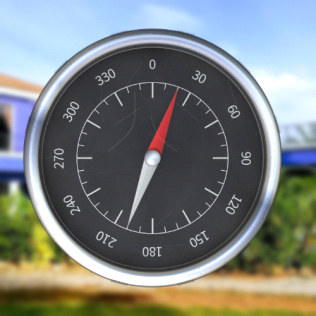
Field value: 20°
